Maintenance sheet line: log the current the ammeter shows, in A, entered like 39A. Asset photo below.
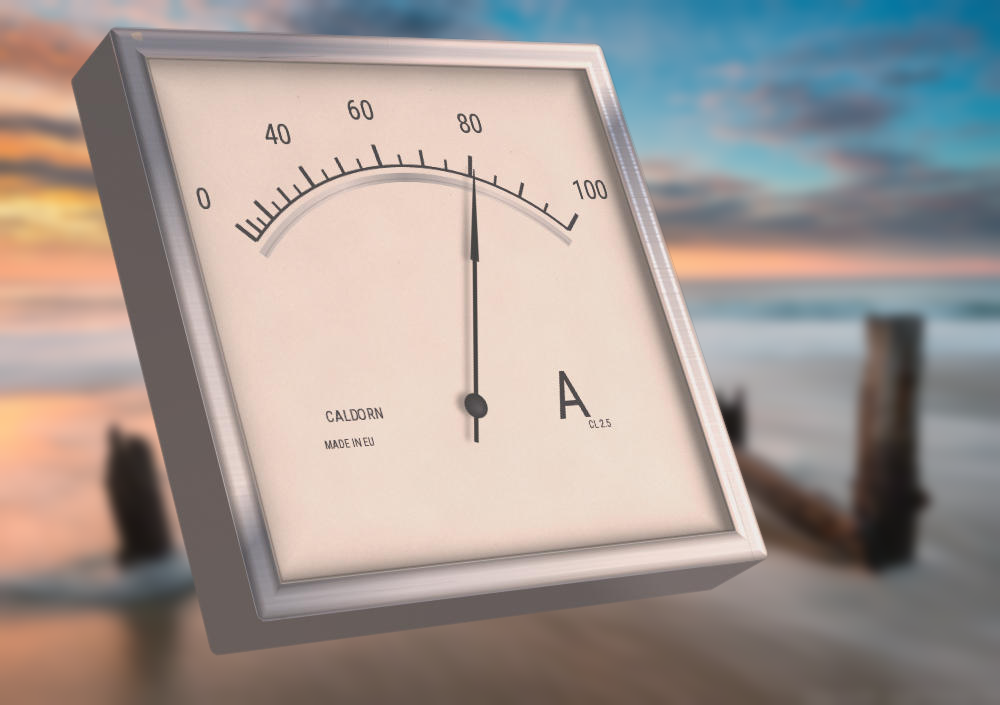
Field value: 80A
